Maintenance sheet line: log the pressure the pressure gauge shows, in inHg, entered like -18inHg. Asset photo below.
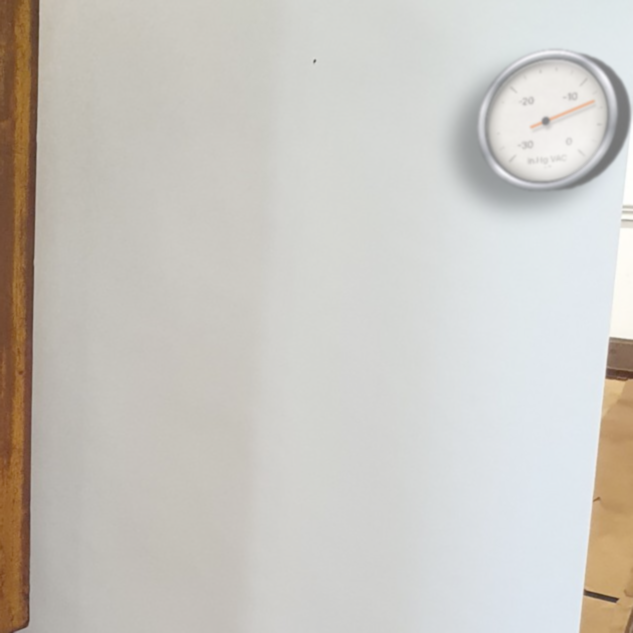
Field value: -7inHg
